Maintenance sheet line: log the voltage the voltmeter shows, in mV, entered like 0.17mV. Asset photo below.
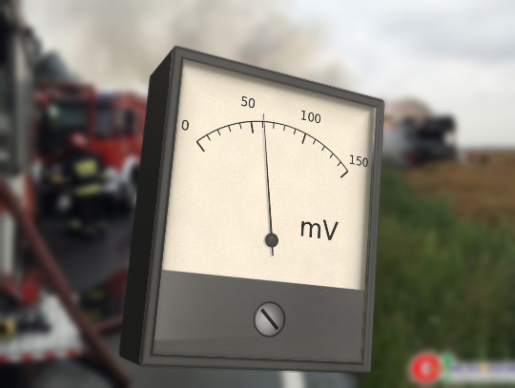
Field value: 60mV
